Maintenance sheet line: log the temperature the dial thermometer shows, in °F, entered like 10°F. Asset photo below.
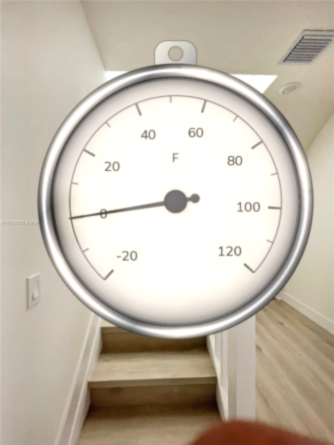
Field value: 0°F
